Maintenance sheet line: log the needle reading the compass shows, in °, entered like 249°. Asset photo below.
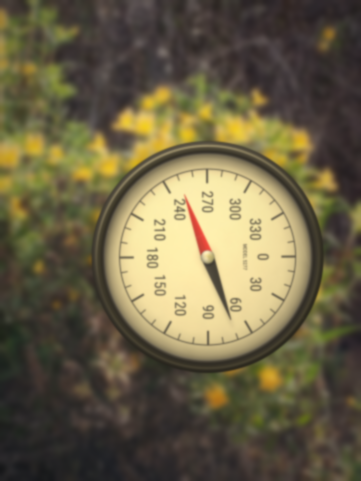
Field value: 250°
